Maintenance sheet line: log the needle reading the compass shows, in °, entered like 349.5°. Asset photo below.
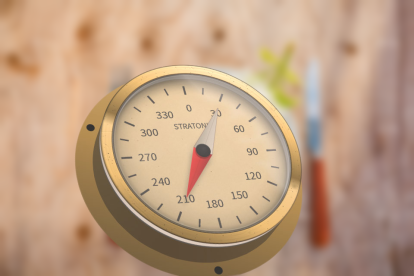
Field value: 210°
